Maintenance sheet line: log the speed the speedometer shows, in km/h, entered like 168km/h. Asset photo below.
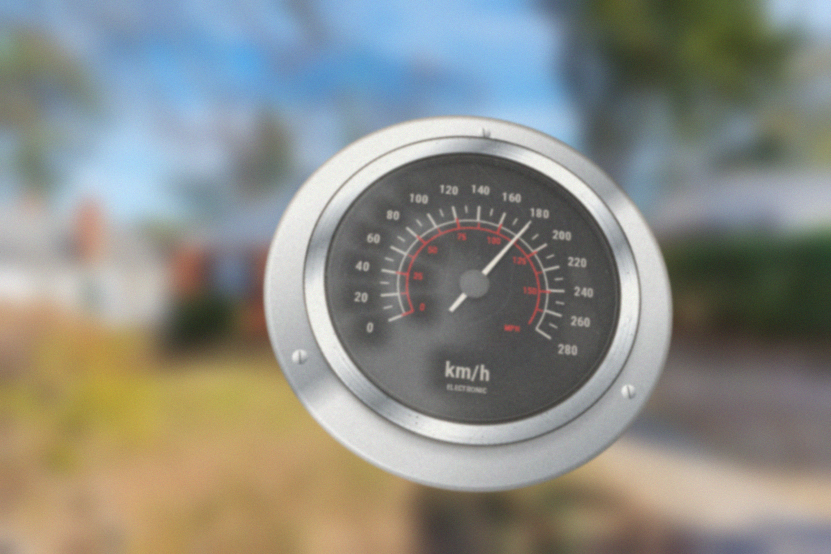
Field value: 180km/h
